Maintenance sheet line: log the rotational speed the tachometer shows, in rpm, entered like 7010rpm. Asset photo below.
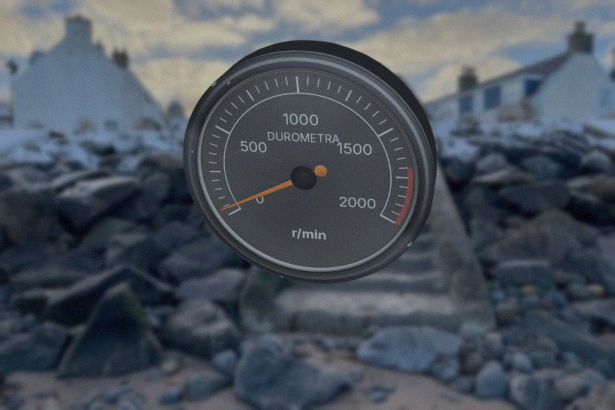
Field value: 50rpm
